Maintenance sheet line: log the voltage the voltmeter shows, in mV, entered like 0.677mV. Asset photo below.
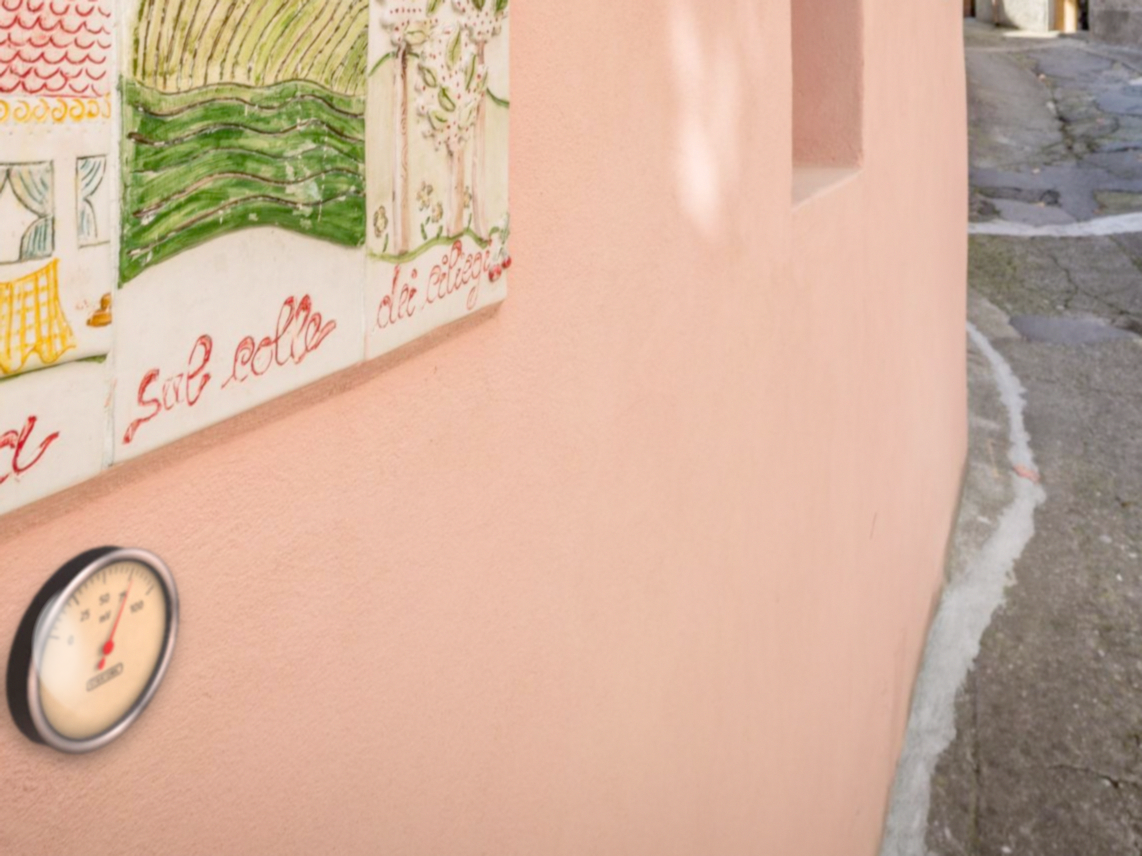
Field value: 75mV
